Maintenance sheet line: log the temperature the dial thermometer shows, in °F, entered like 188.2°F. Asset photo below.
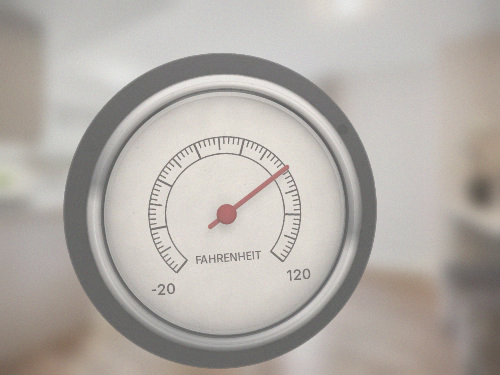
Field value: 80°F
